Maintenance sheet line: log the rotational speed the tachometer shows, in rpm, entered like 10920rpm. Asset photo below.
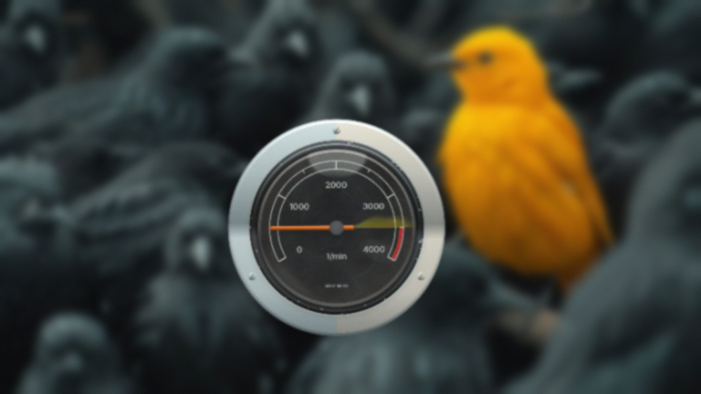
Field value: 500rpm
